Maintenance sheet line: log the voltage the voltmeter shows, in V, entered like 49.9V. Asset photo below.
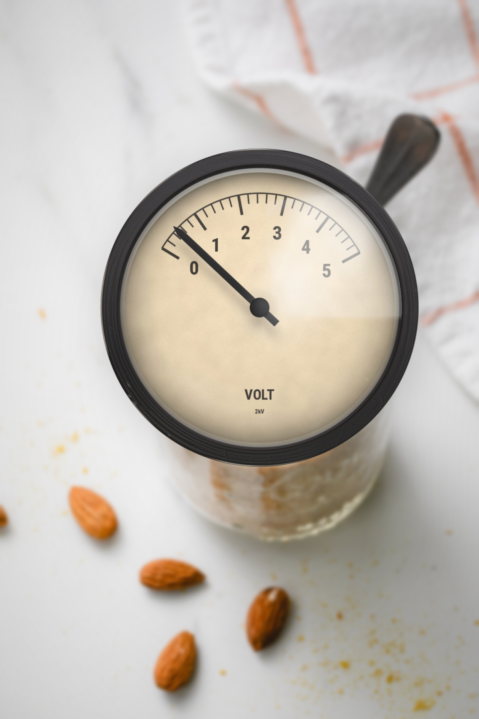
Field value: 0.5V
